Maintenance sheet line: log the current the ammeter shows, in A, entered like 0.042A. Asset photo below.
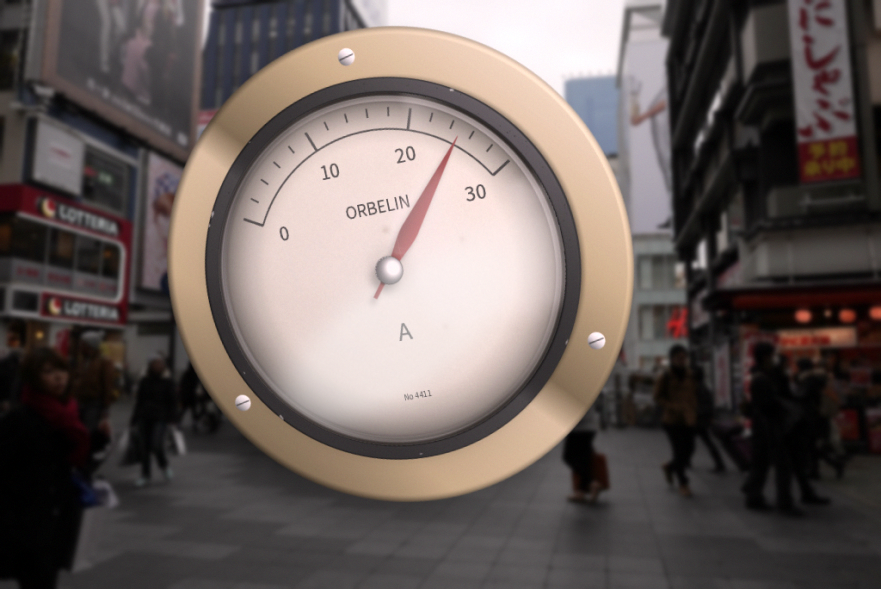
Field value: 25A
